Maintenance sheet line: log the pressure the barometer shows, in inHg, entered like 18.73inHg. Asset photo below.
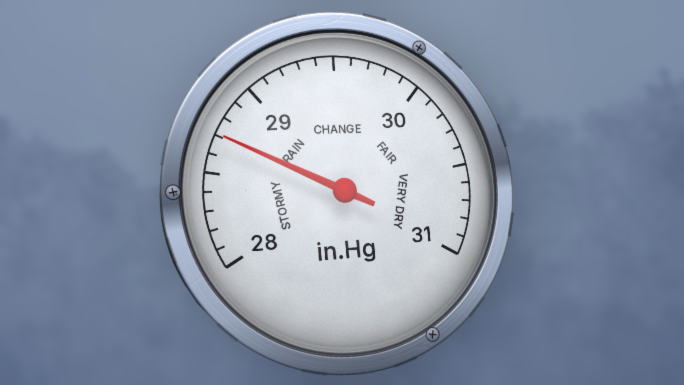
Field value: 28.7inHg
